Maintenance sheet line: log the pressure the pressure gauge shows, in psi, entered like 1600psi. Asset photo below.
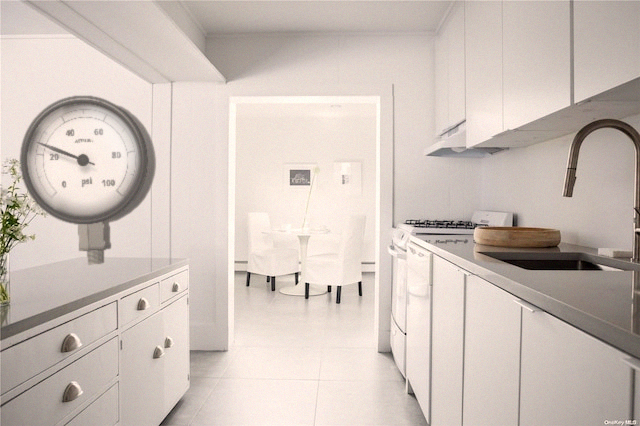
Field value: 25psi
